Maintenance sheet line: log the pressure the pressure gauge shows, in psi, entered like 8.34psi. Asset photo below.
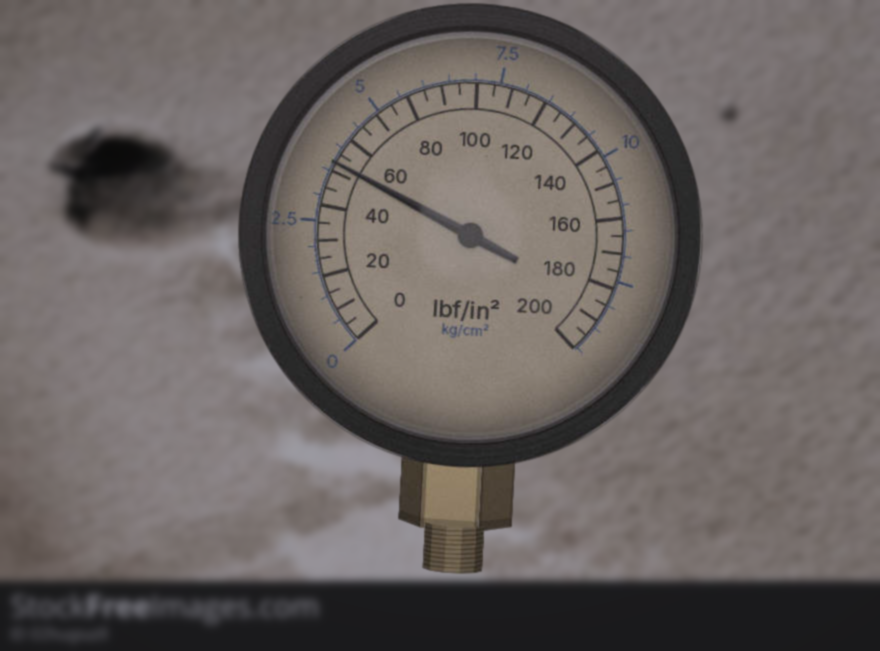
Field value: 52.5psi
